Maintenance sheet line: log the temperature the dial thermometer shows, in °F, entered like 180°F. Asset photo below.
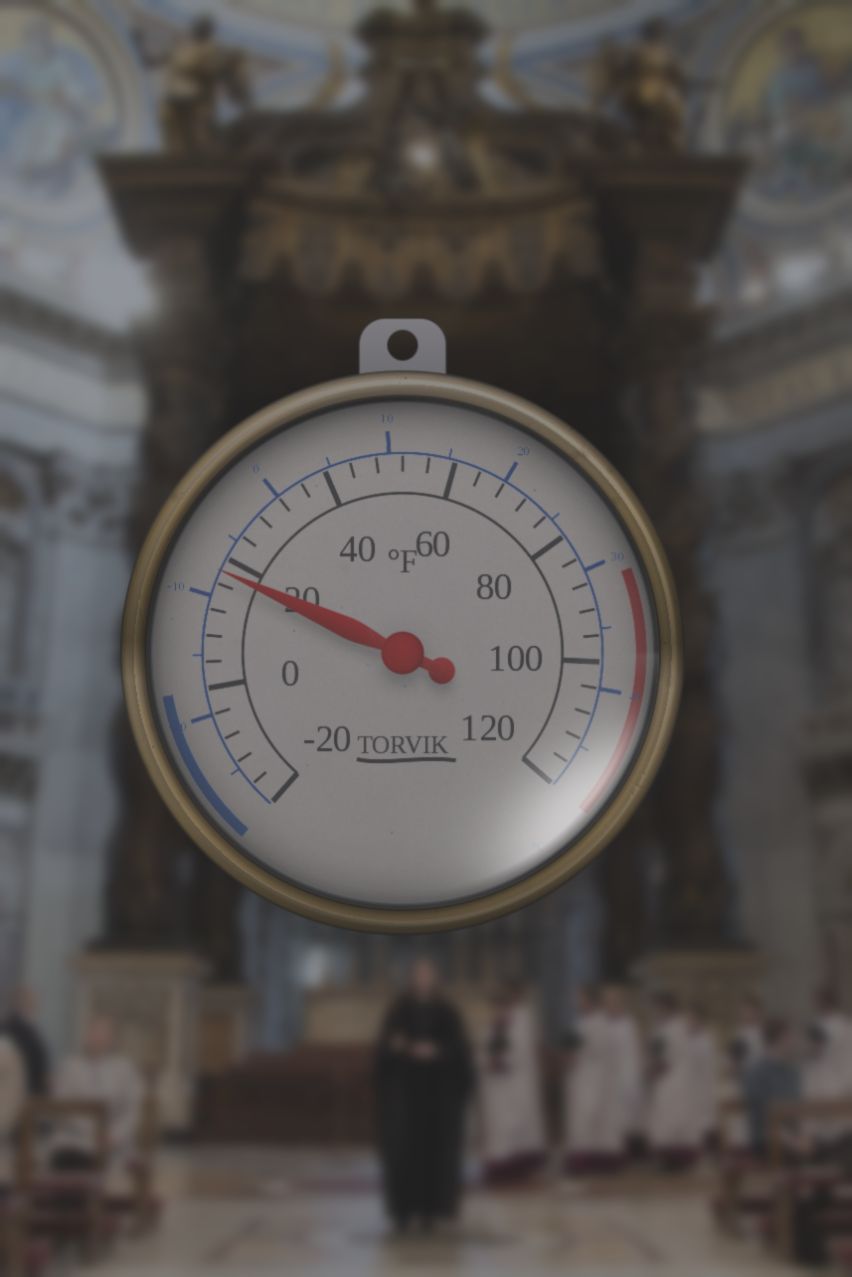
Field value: 18°F
